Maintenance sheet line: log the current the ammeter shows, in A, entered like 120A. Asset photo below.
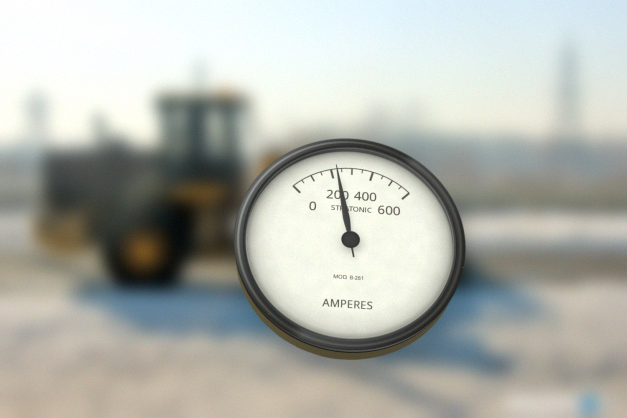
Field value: 225A
